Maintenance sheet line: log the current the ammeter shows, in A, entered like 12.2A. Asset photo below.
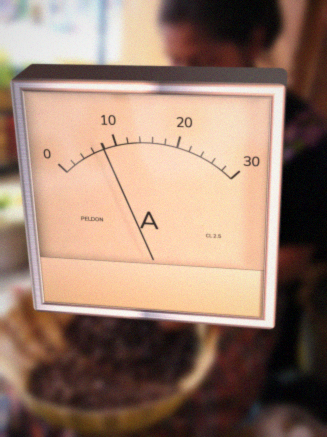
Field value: 8A
